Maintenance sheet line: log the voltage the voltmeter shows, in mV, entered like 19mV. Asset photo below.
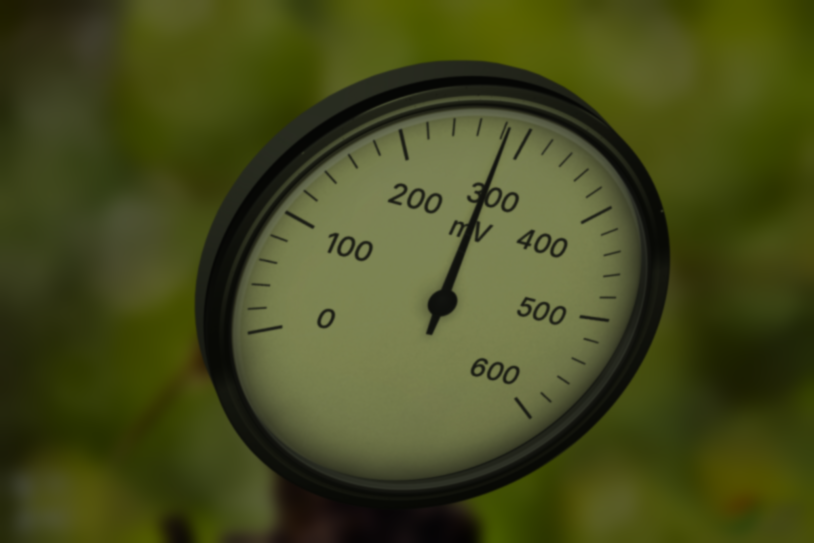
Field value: 280mV
